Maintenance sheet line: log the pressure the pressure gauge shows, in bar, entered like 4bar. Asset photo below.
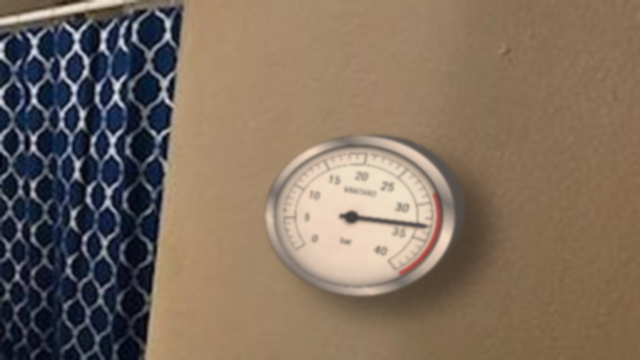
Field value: 33bar
